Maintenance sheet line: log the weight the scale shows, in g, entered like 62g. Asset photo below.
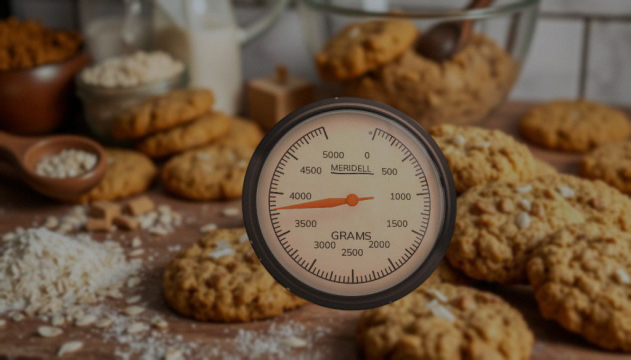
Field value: 3800g
